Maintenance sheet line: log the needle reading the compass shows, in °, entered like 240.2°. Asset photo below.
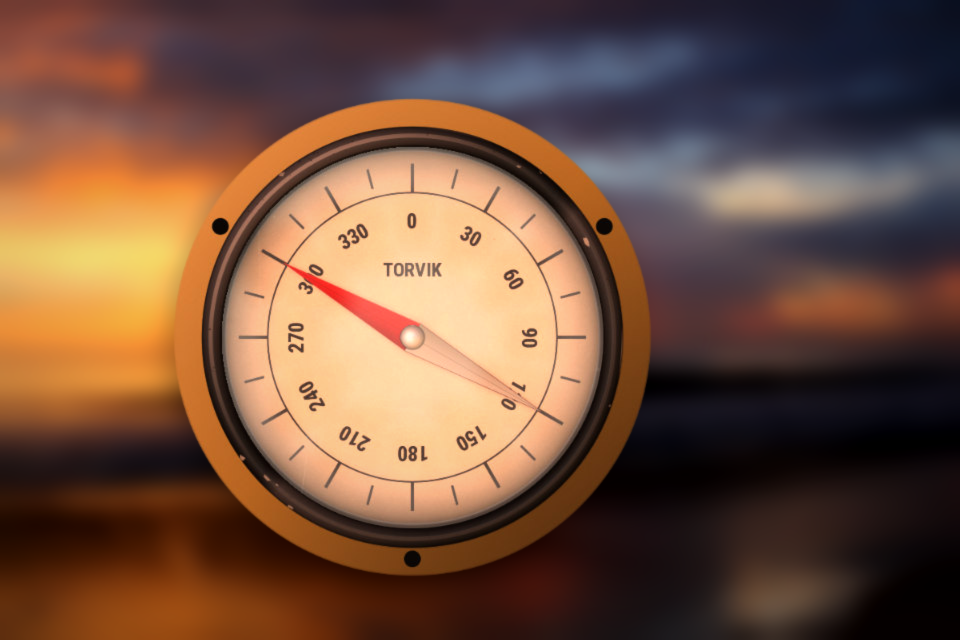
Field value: 300°
